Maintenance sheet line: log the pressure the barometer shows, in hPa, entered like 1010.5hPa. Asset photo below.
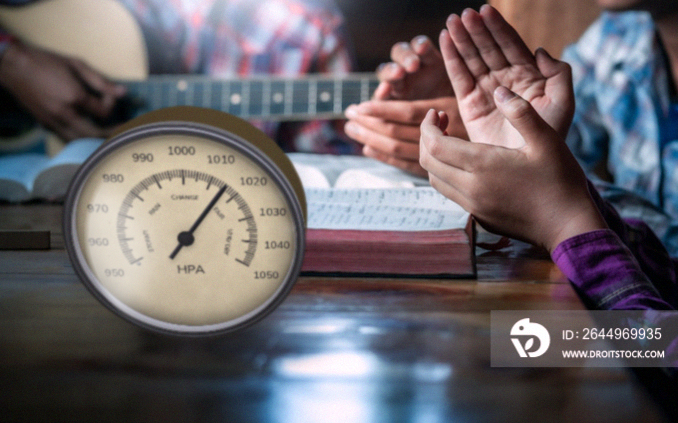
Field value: 1015hPa
